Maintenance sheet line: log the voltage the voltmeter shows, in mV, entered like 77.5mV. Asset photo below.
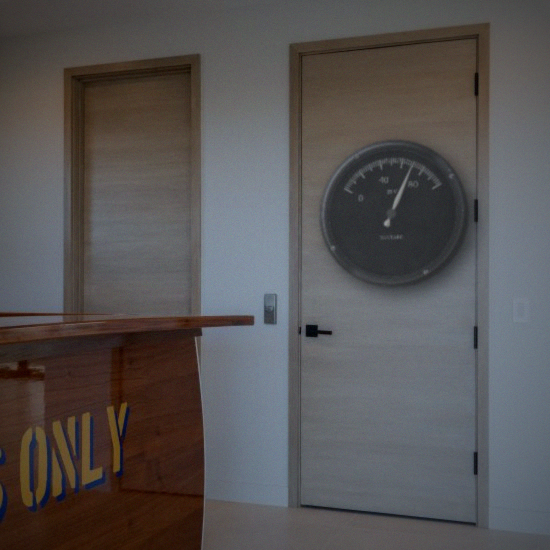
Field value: 70mV
